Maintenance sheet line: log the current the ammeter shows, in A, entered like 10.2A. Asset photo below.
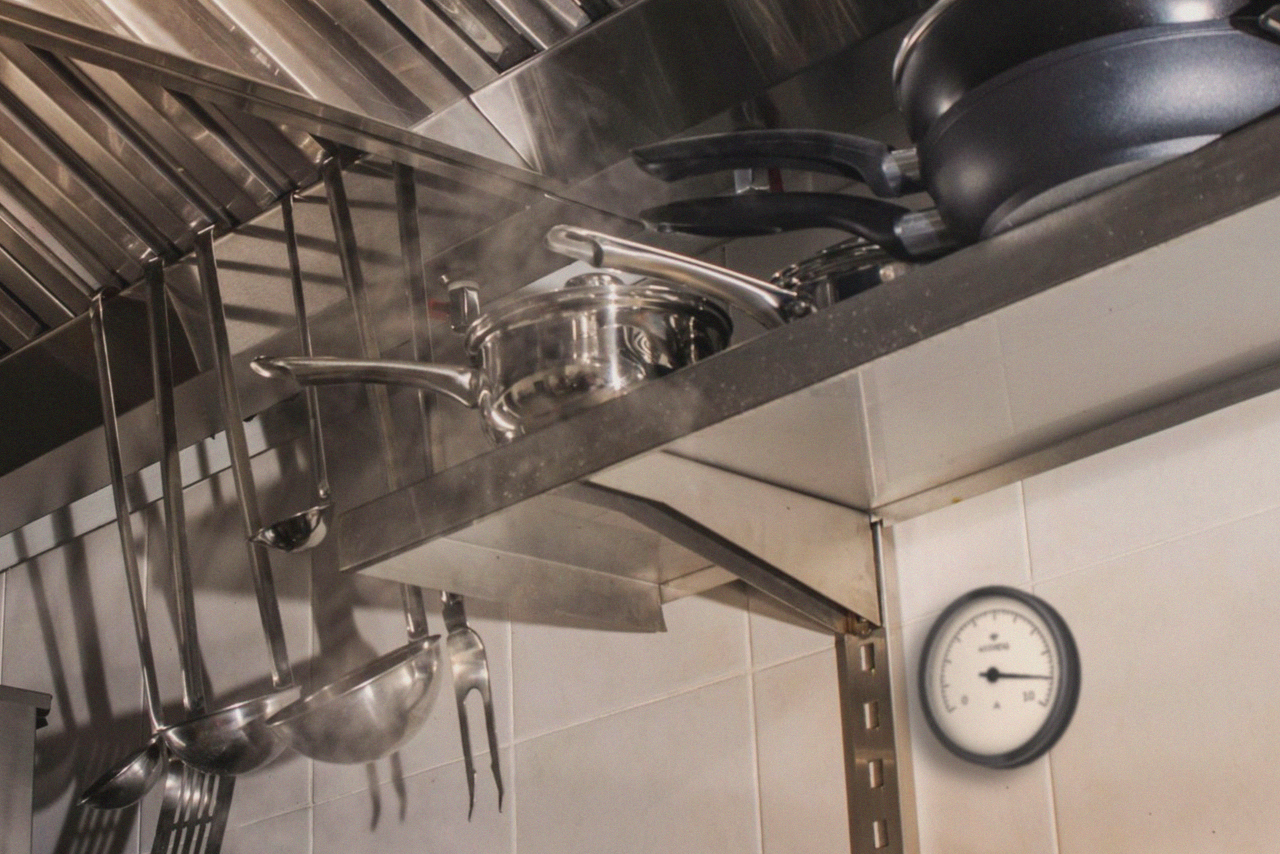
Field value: 9A
